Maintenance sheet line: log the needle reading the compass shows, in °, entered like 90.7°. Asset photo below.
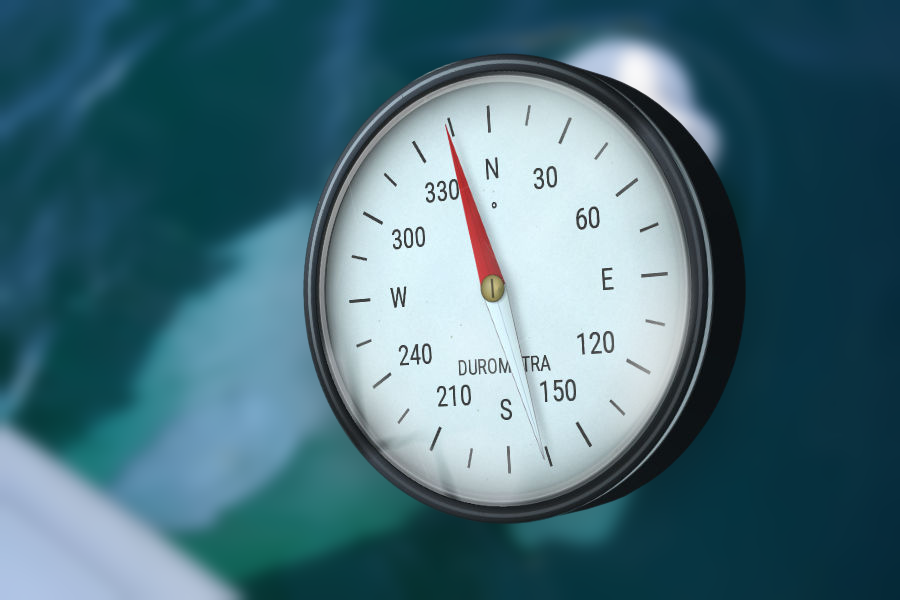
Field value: 345°
